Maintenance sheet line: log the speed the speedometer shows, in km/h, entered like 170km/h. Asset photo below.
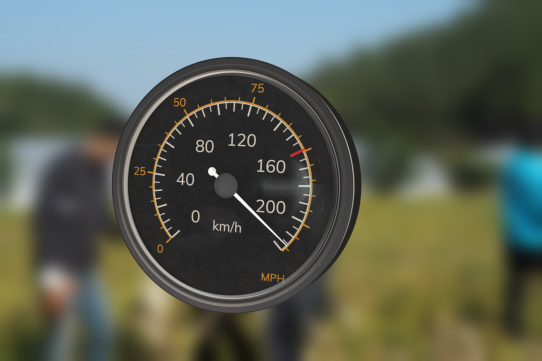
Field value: 215km/h
